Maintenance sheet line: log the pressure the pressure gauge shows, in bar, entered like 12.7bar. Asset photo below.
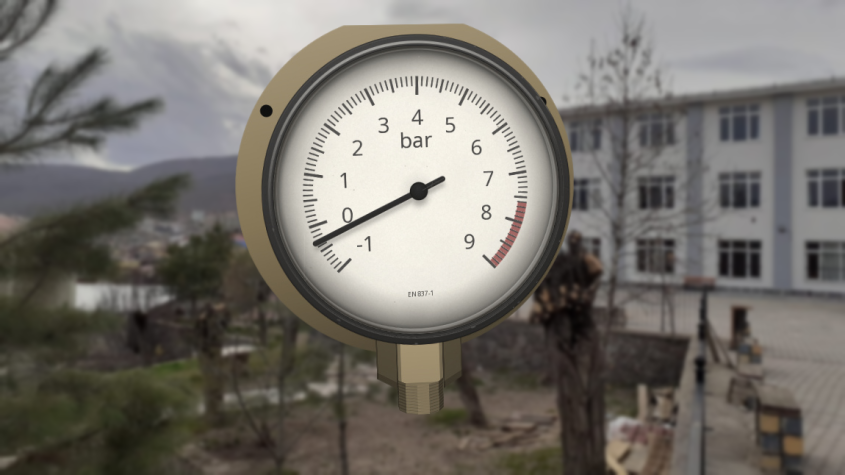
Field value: -0.3bar
